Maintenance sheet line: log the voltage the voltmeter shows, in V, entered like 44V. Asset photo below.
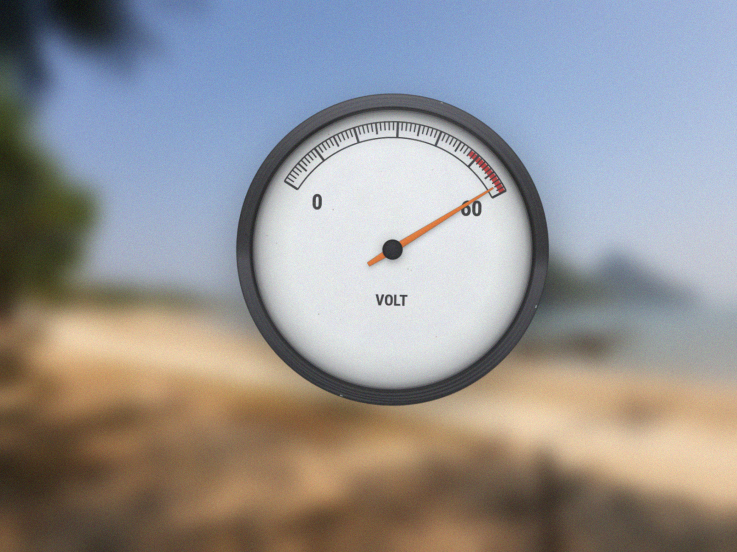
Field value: 58V
